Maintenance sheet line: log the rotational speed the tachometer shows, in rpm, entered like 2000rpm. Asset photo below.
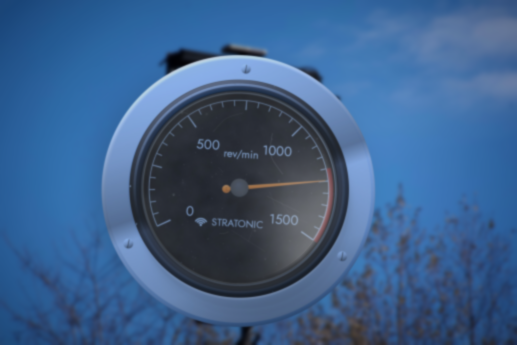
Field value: 1250rpm
